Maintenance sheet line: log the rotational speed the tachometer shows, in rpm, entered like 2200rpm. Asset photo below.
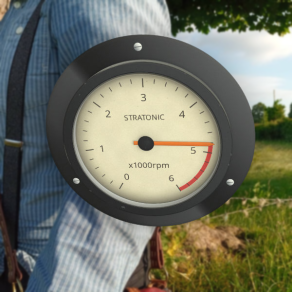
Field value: 4800rpm
